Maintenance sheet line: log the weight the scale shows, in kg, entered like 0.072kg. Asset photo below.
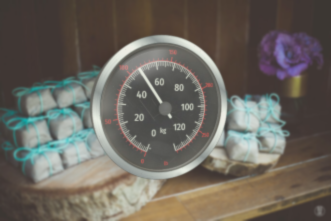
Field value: 50kg
